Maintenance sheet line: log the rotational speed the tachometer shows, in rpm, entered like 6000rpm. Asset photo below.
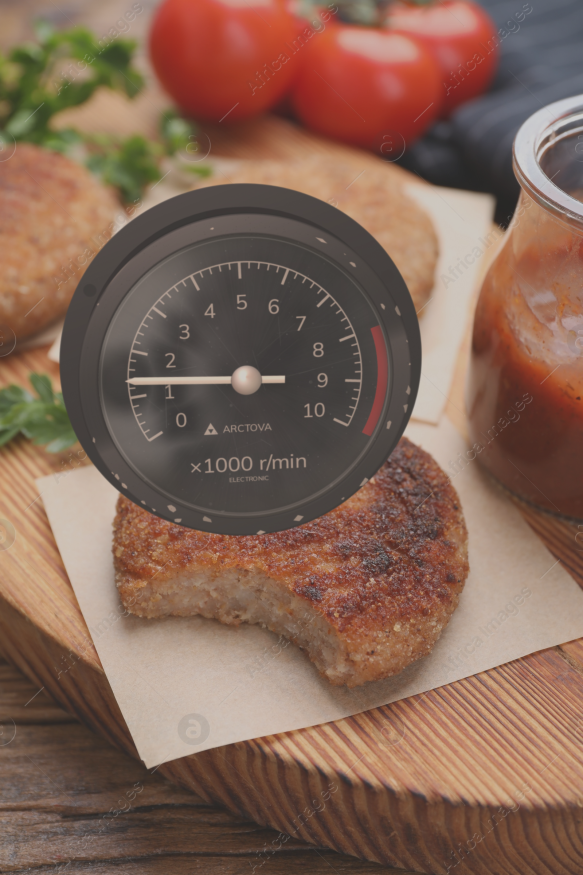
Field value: 1400rpm
